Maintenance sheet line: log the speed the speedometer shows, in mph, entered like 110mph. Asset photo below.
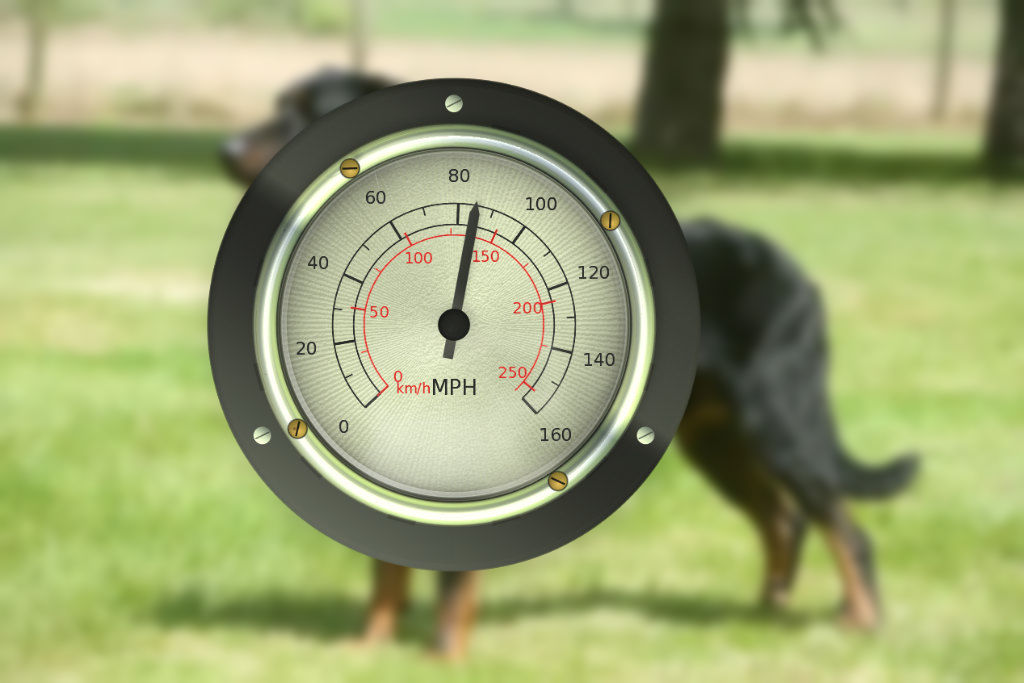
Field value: 85mph
